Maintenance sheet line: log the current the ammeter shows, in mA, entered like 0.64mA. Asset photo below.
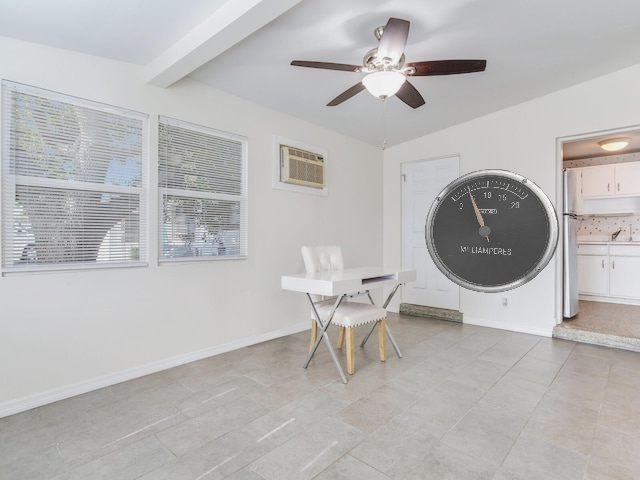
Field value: 5mA
